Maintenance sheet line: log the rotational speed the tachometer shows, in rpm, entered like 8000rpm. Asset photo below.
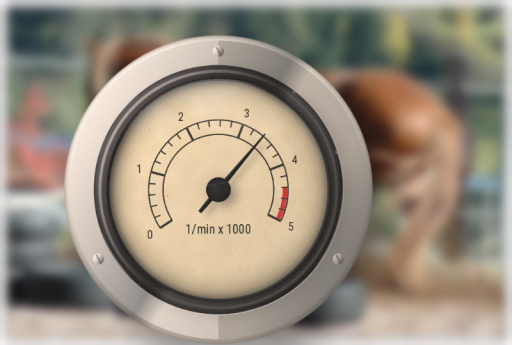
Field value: 3400rpm
